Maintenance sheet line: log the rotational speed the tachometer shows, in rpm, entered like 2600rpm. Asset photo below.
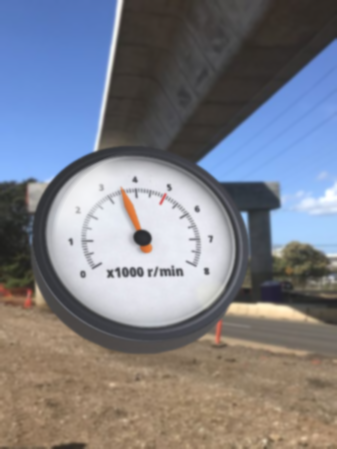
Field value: 3500rpm
